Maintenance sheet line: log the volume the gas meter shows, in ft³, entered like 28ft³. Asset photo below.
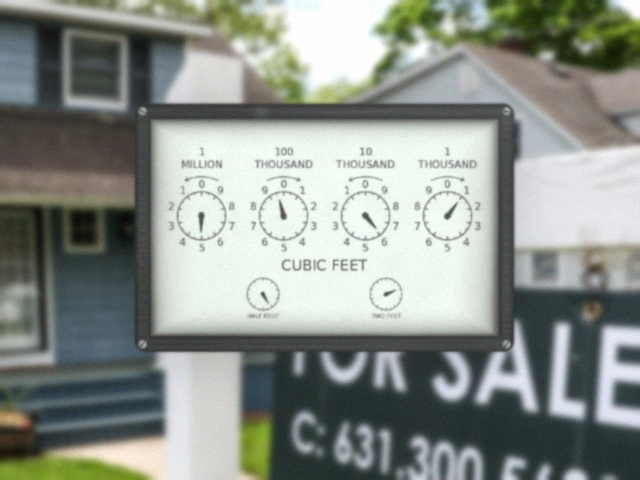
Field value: 496100ft³
